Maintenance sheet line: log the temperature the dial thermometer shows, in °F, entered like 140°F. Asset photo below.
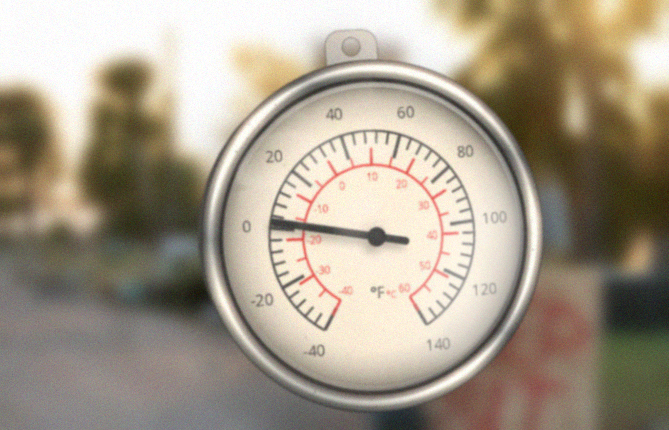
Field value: 2°F
